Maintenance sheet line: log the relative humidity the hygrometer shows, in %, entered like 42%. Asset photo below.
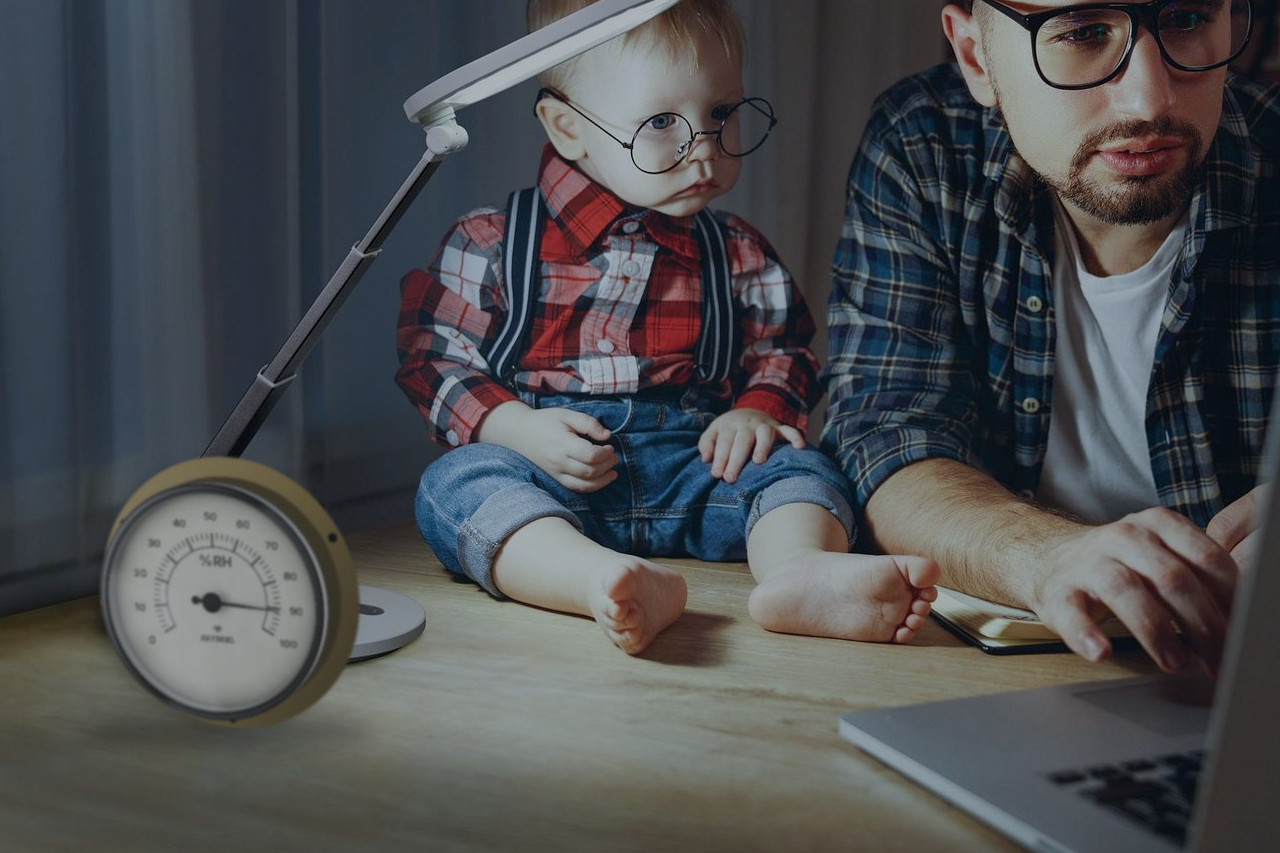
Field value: 90%
